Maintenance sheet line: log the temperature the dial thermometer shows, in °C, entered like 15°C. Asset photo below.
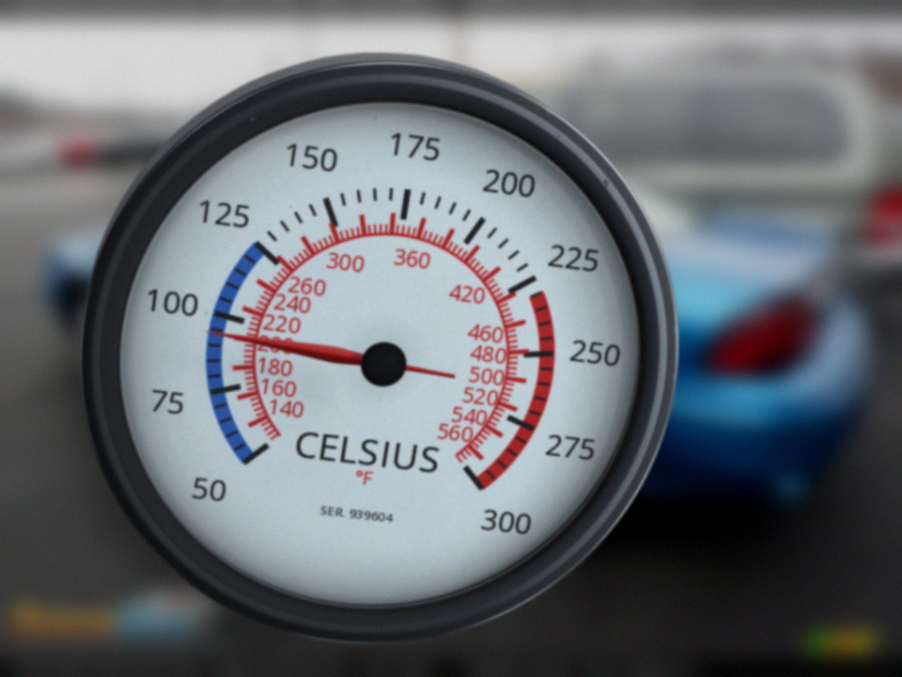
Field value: 95°C
